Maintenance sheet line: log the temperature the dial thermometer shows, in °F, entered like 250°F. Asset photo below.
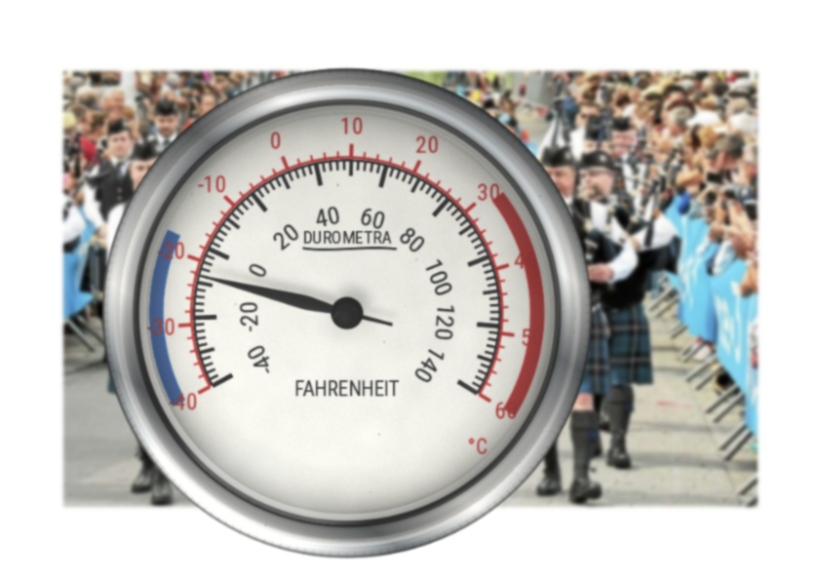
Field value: -8°F
